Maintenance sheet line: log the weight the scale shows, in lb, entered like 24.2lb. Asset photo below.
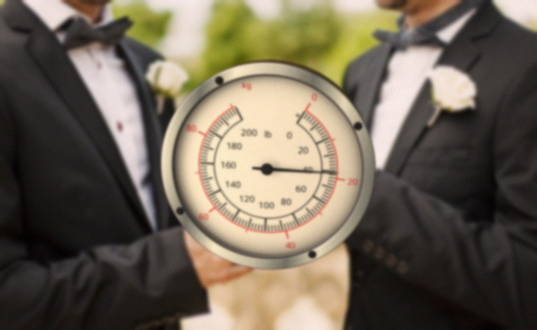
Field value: 40lb
